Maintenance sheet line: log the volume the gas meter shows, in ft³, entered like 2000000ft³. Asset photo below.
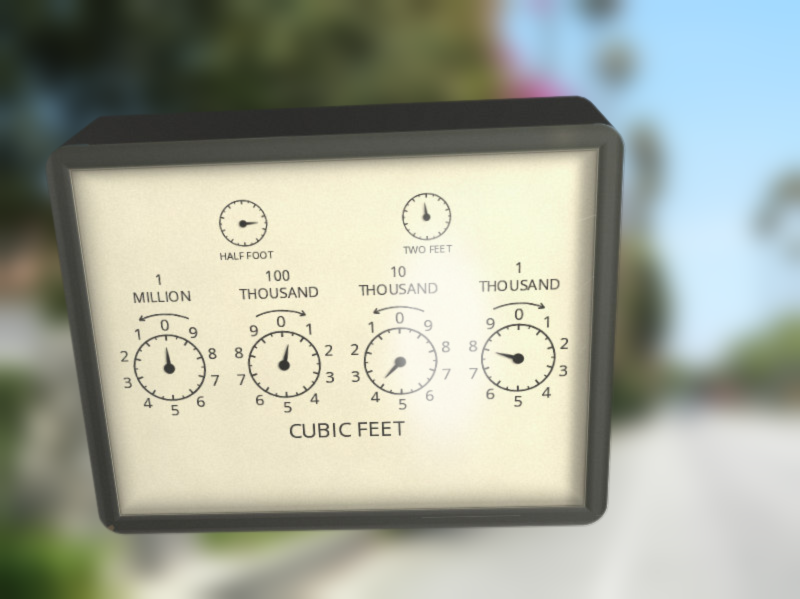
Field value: 3800ft³
